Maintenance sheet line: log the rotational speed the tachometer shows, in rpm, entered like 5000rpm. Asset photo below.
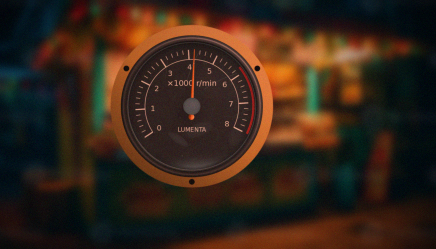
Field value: 4200rpm
